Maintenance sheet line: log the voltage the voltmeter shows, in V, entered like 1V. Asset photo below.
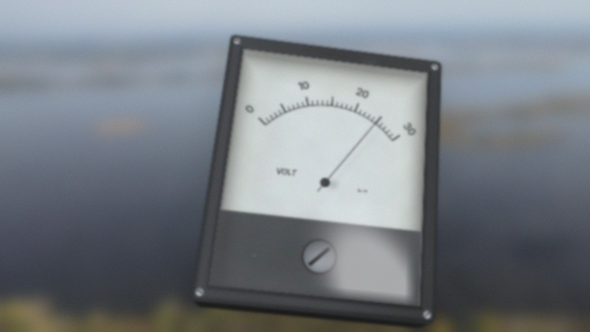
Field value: 25V
